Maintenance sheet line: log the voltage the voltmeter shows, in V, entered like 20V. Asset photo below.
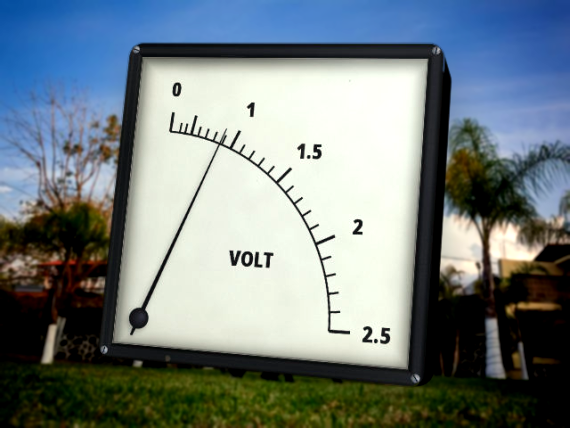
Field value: 0.9V
